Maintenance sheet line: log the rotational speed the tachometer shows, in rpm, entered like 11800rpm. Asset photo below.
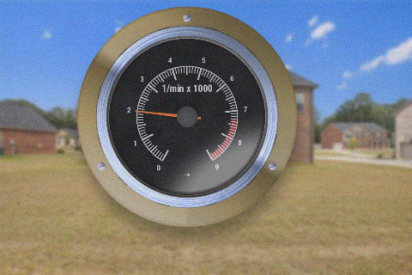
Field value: 2000rpm
